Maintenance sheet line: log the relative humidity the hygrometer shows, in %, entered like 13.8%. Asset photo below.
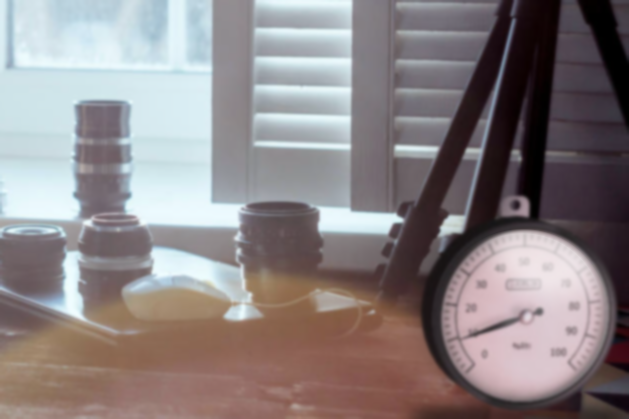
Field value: 10%
